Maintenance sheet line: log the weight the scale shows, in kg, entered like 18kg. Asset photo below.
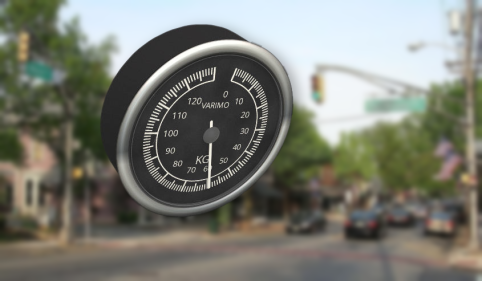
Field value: 60kg
